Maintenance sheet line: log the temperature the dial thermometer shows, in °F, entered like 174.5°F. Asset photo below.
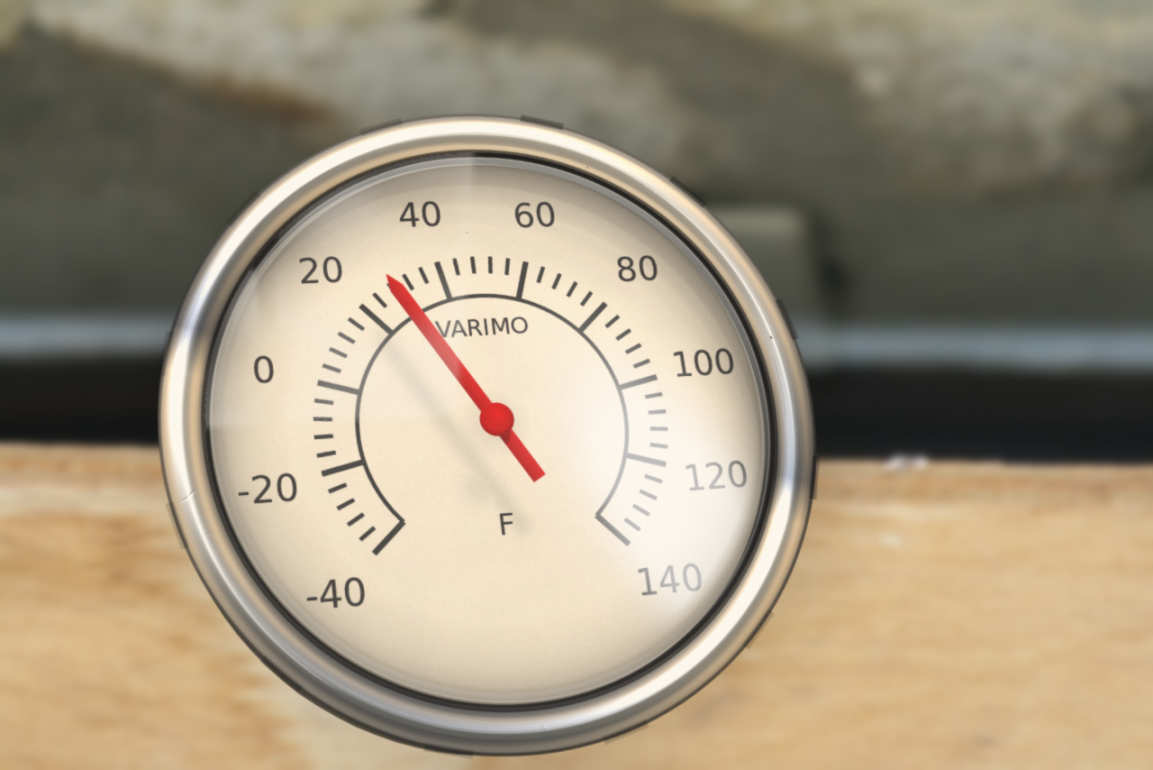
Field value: 28°F
